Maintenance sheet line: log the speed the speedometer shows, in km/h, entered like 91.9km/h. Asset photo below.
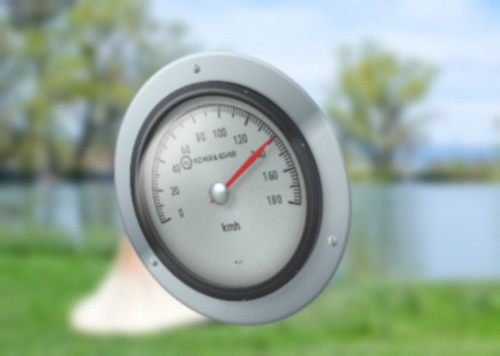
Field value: 140km/h
